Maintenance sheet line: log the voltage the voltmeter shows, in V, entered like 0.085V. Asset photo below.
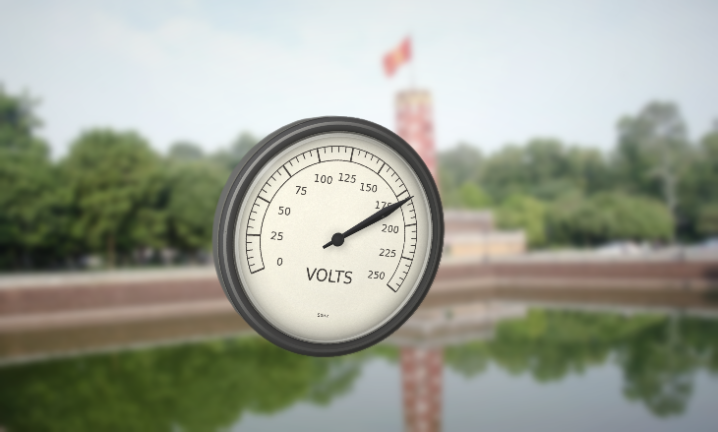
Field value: 180V
